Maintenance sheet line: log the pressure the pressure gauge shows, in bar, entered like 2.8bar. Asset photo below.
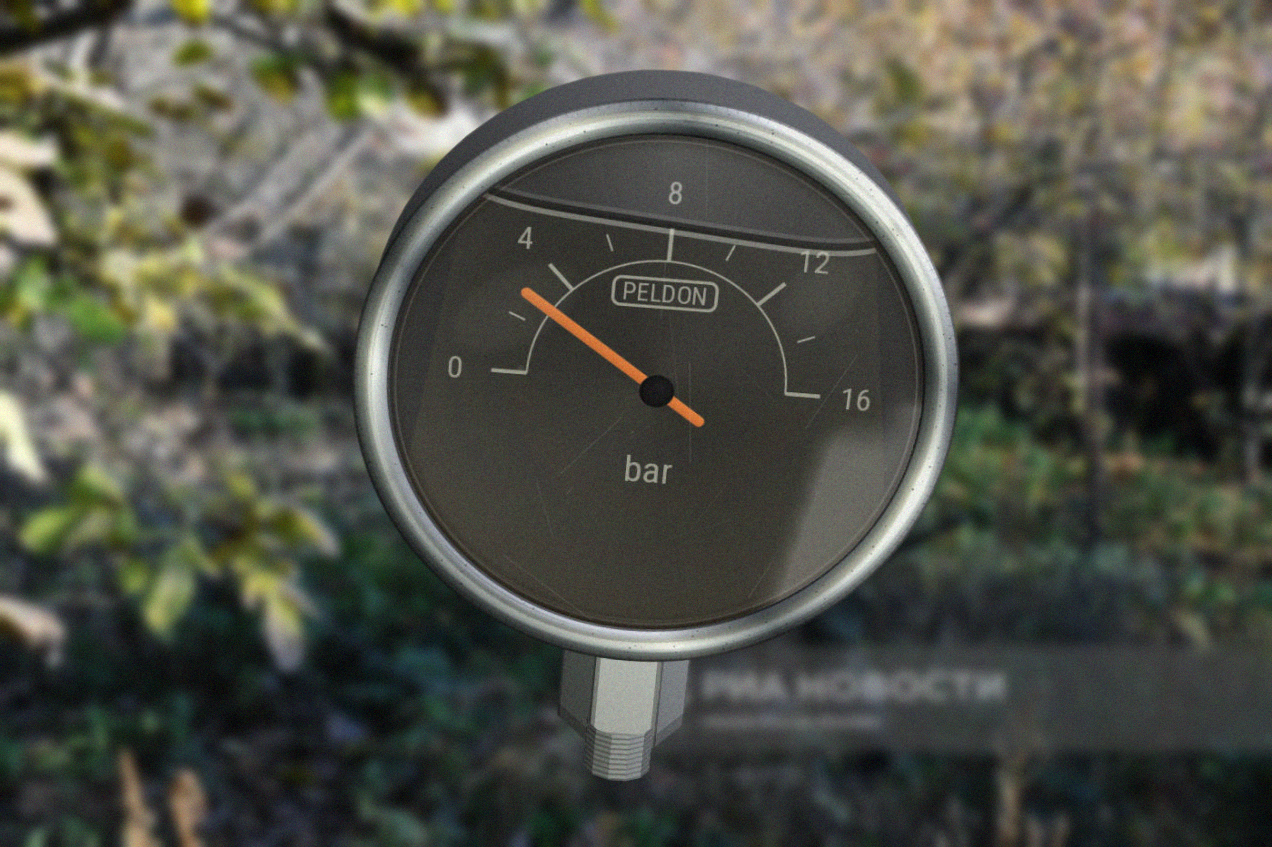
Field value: 3bar
